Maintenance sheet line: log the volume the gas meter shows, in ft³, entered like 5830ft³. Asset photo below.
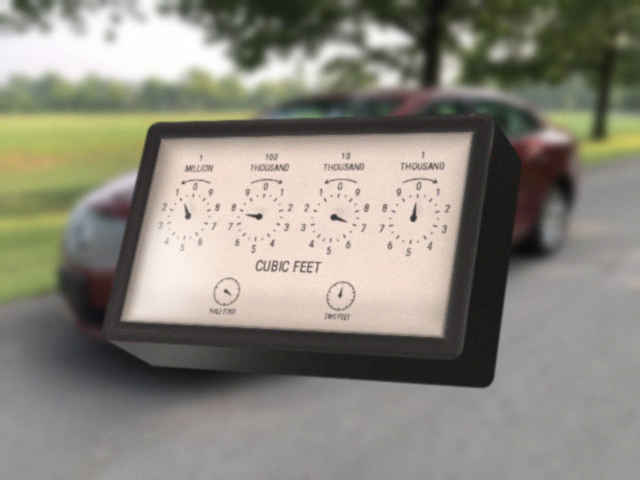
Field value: 77000ft³
